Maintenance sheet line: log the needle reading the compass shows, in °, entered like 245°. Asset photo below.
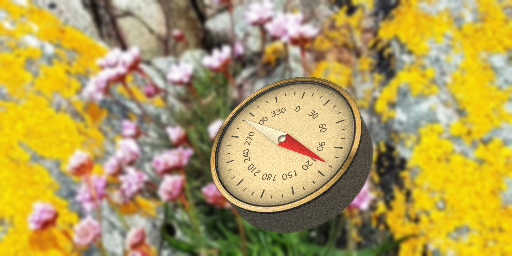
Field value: 110°
